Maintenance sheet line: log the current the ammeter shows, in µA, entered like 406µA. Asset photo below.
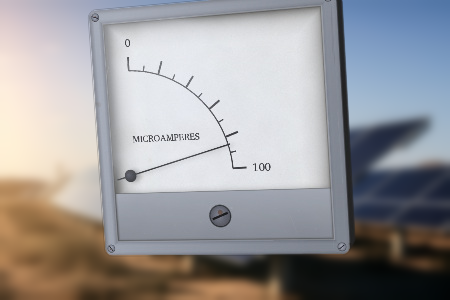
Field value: 85µA
